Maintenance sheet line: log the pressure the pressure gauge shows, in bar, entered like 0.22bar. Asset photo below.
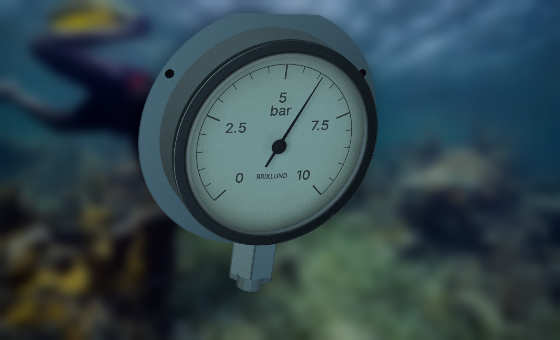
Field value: 6bar
